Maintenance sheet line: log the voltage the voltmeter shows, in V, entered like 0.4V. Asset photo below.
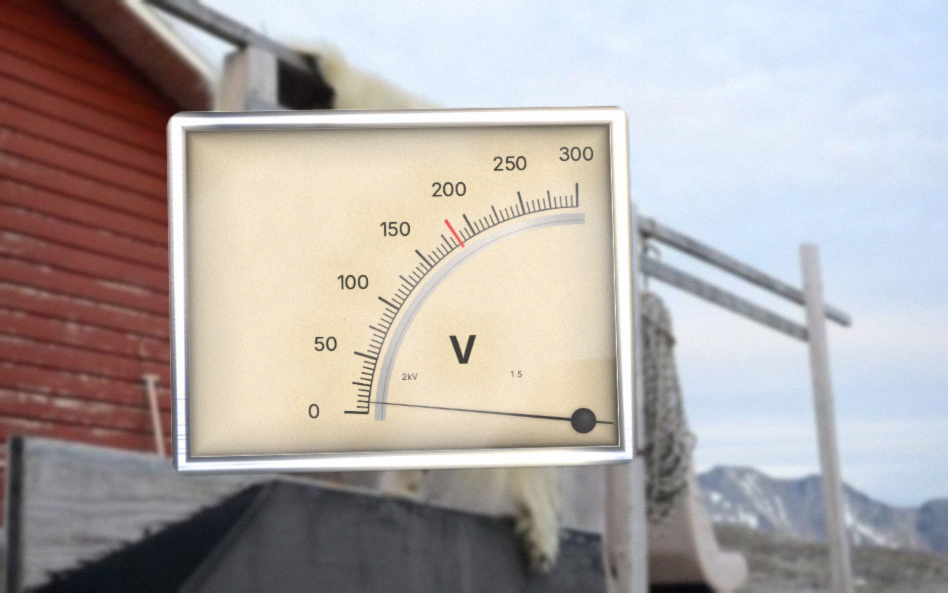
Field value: 10V
